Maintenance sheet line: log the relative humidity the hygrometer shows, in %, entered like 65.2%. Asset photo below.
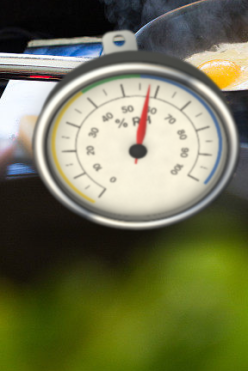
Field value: 57.5%
